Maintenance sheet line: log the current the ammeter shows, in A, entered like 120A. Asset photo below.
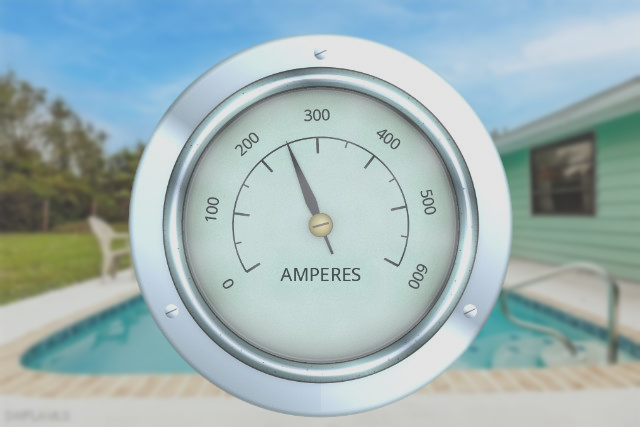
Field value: 250A
